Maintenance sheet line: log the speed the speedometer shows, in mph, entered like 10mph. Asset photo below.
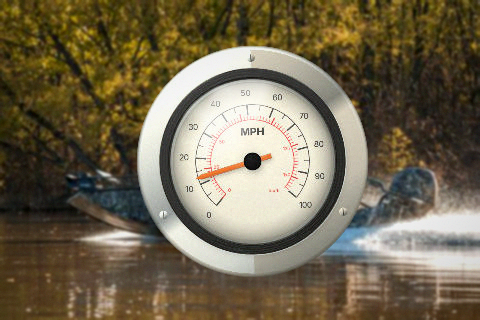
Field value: 12.5mph
